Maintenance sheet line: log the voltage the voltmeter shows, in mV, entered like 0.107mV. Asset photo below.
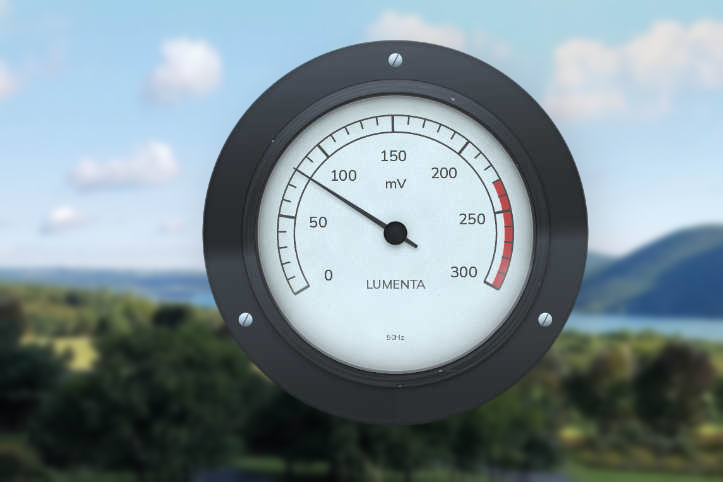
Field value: 80mV
